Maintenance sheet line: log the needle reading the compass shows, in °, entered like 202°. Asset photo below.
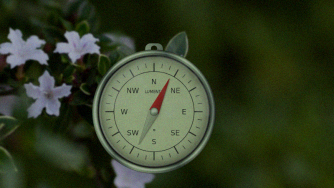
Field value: 25°
